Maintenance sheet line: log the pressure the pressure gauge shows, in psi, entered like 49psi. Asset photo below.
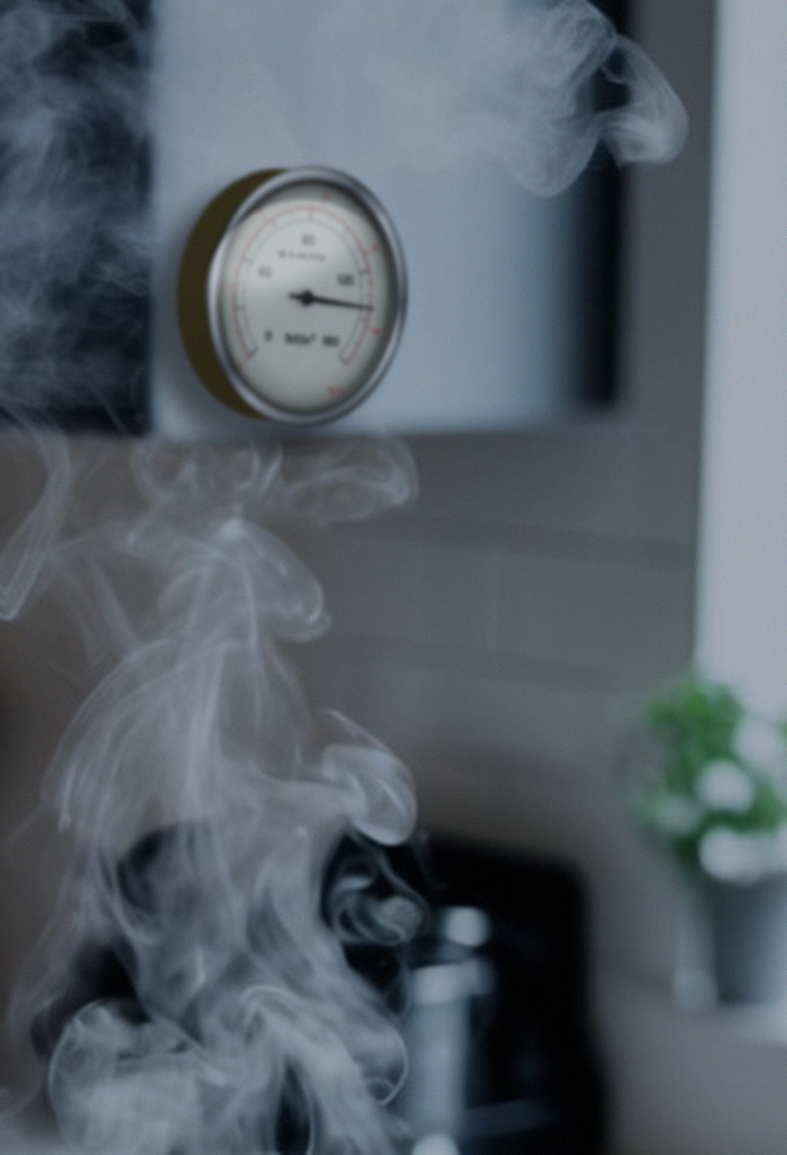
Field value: 135psi
